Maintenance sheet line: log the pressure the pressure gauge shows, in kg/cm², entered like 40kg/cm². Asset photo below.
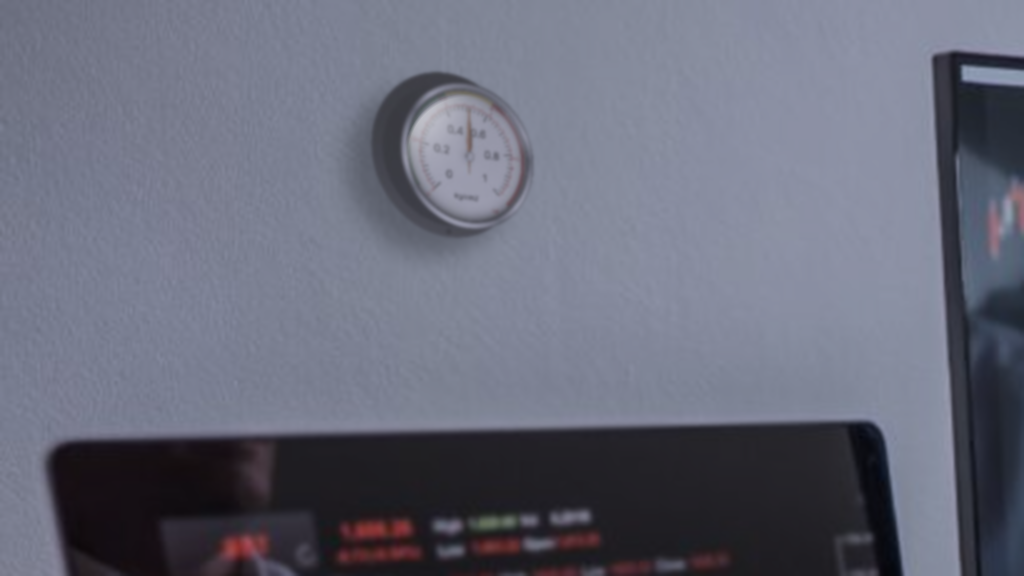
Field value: 0.5kg/cm²
